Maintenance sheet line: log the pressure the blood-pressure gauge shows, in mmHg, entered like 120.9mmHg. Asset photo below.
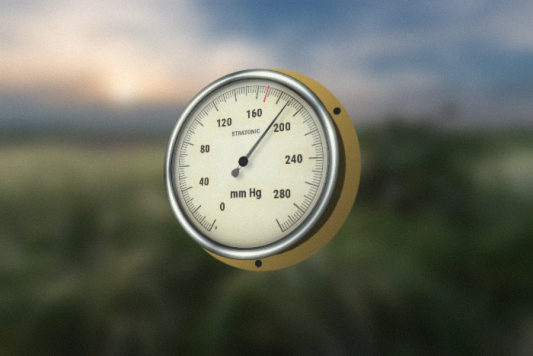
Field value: 190mmHg
